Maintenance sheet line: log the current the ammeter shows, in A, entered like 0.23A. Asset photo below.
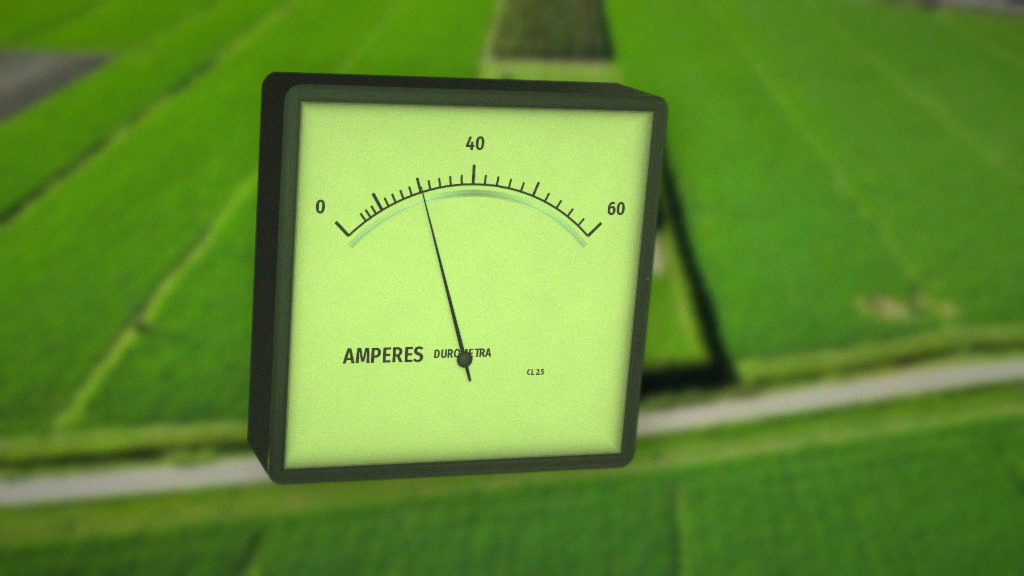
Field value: 30A
